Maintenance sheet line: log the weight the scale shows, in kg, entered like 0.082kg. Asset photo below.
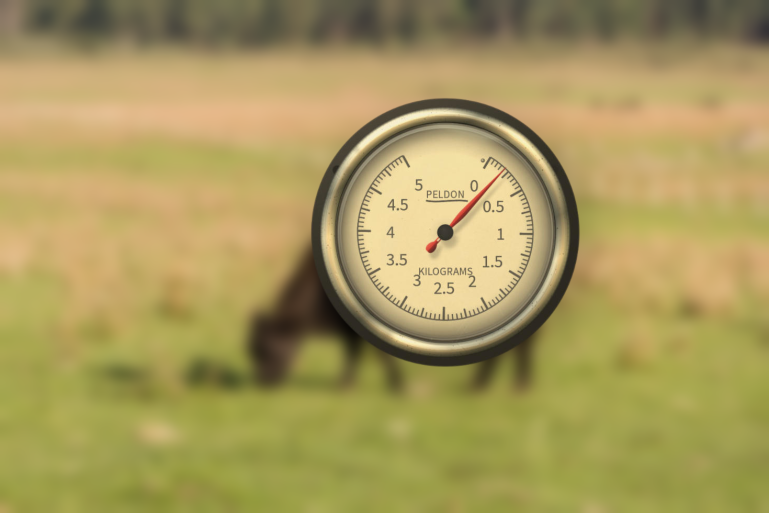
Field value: 0.2kg
